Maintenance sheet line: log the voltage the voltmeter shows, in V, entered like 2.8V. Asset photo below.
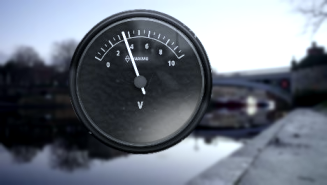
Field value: 3.5V
